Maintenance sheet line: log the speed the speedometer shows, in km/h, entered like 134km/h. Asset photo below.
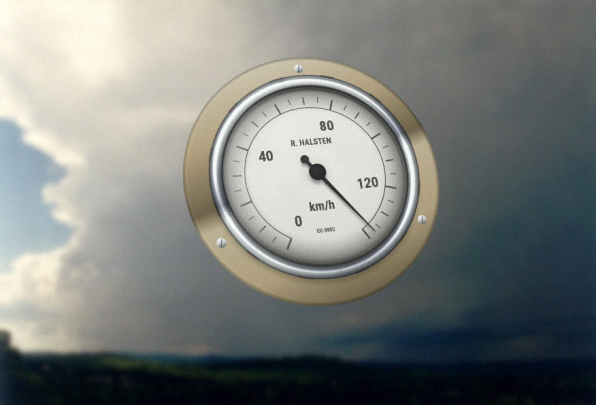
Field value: 137.5km/h
